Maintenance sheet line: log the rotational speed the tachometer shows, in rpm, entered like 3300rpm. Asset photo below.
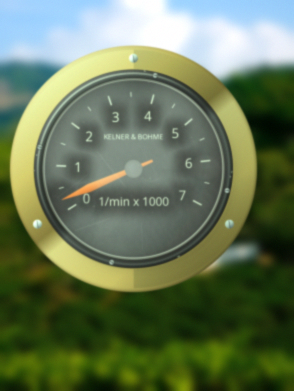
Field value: 250rpm
